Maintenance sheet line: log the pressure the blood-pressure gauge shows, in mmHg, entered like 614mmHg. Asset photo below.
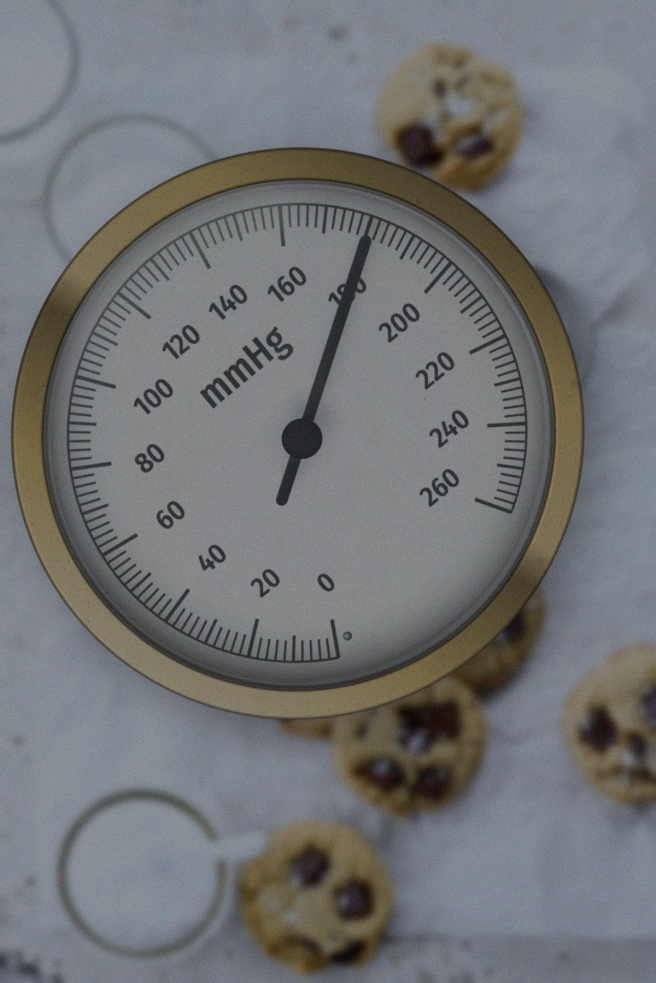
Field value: 180mmHg
